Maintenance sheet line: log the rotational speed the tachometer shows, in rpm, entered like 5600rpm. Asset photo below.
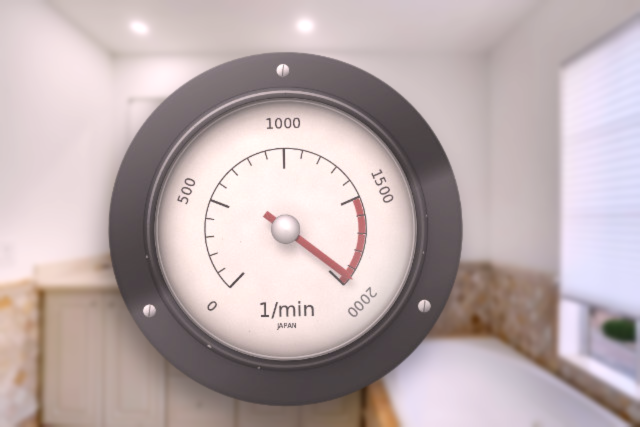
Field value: 1950rpm
